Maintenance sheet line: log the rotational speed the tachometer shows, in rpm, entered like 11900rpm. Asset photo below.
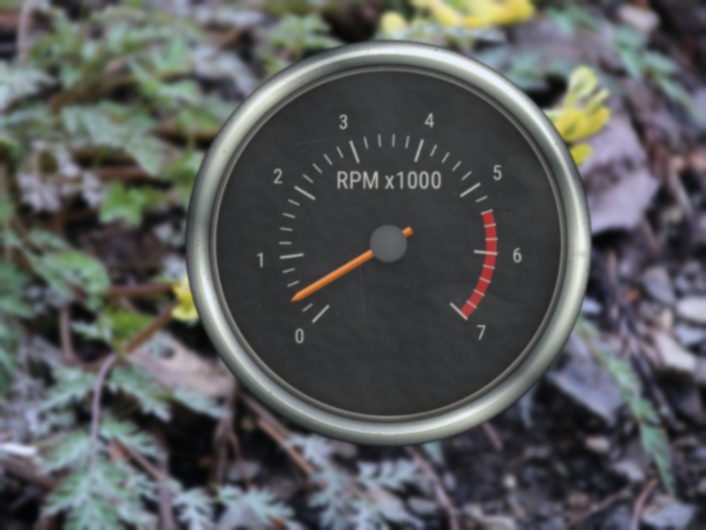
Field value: 400rpm
